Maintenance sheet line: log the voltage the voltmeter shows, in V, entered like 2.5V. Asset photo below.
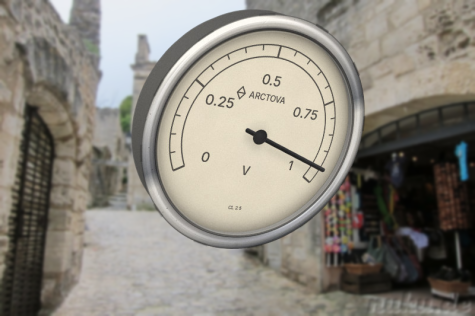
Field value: 0.95V
